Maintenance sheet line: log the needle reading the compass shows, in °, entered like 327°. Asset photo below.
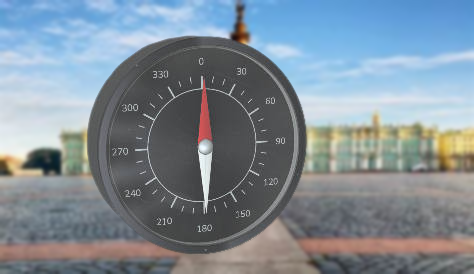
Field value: 0°
